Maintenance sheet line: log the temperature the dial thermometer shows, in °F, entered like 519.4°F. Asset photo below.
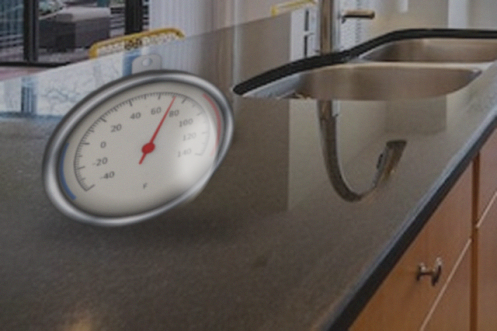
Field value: 70°F
